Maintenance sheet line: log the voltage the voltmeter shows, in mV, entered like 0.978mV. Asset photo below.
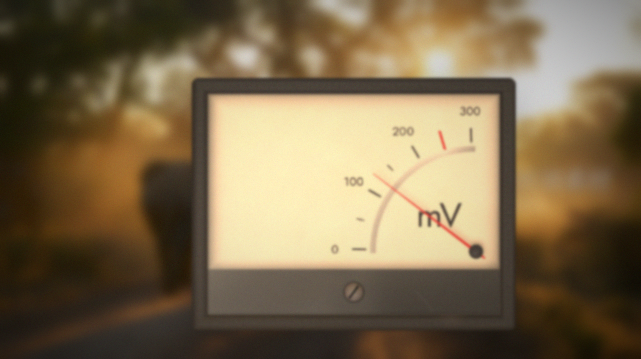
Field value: 125mV
